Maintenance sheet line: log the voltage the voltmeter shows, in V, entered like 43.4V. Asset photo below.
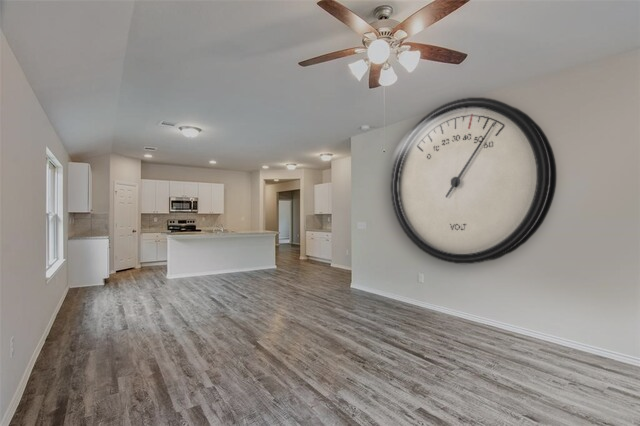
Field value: 55V
